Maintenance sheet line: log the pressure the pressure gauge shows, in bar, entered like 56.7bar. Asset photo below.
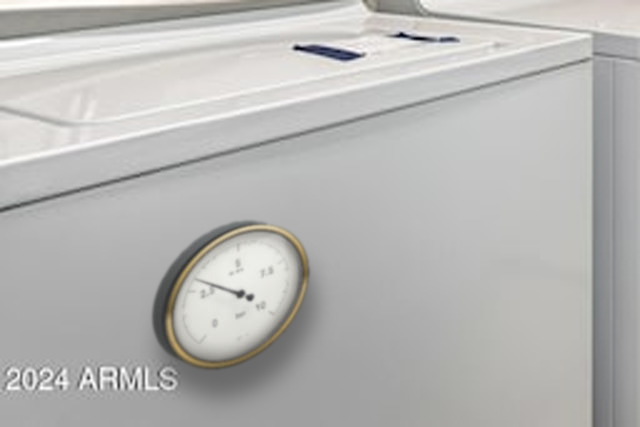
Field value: 3bar
